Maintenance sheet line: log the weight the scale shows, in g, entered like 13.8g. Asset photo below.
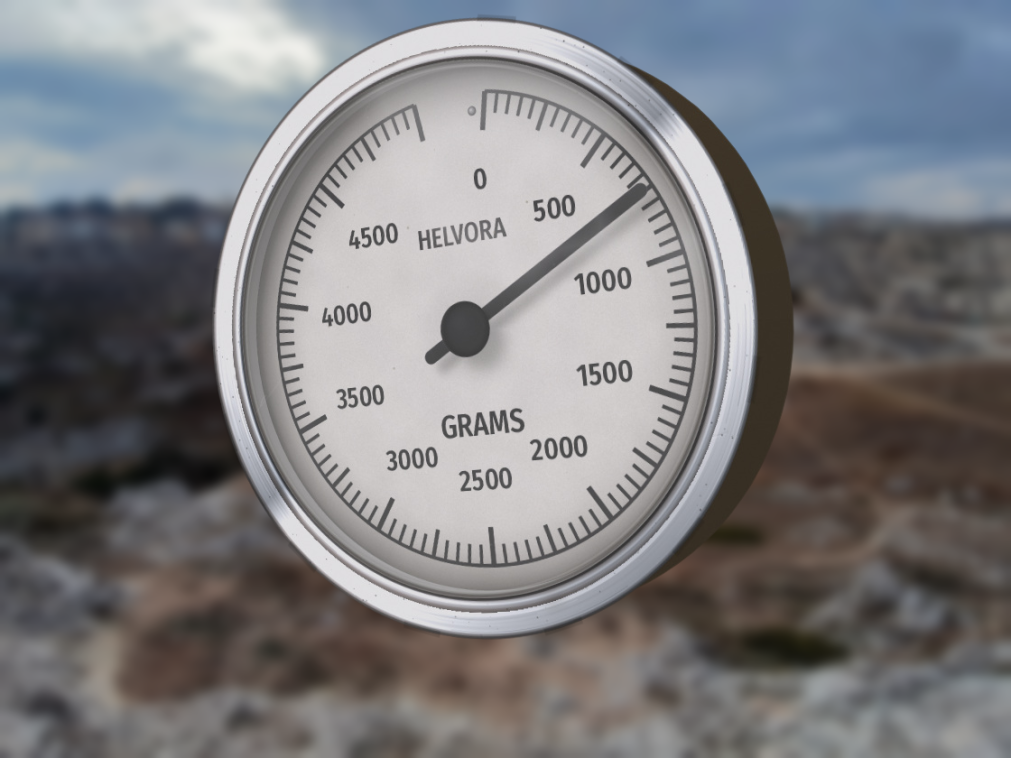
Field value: 750g
